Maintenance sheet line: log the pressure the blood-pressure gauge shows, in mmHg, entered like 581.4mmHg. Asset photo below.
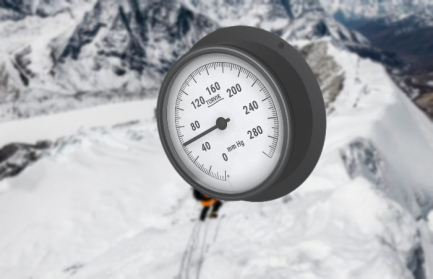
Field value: 60mmHg
